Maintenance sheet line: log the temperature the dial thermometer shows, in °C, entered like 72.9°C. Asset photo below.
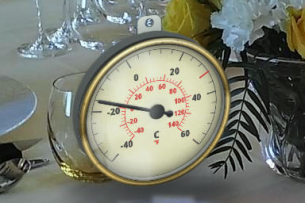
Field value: -16°C
